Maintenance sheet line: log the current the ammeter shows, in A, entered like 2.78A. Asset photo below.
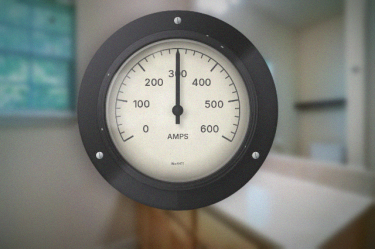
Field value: 300A
